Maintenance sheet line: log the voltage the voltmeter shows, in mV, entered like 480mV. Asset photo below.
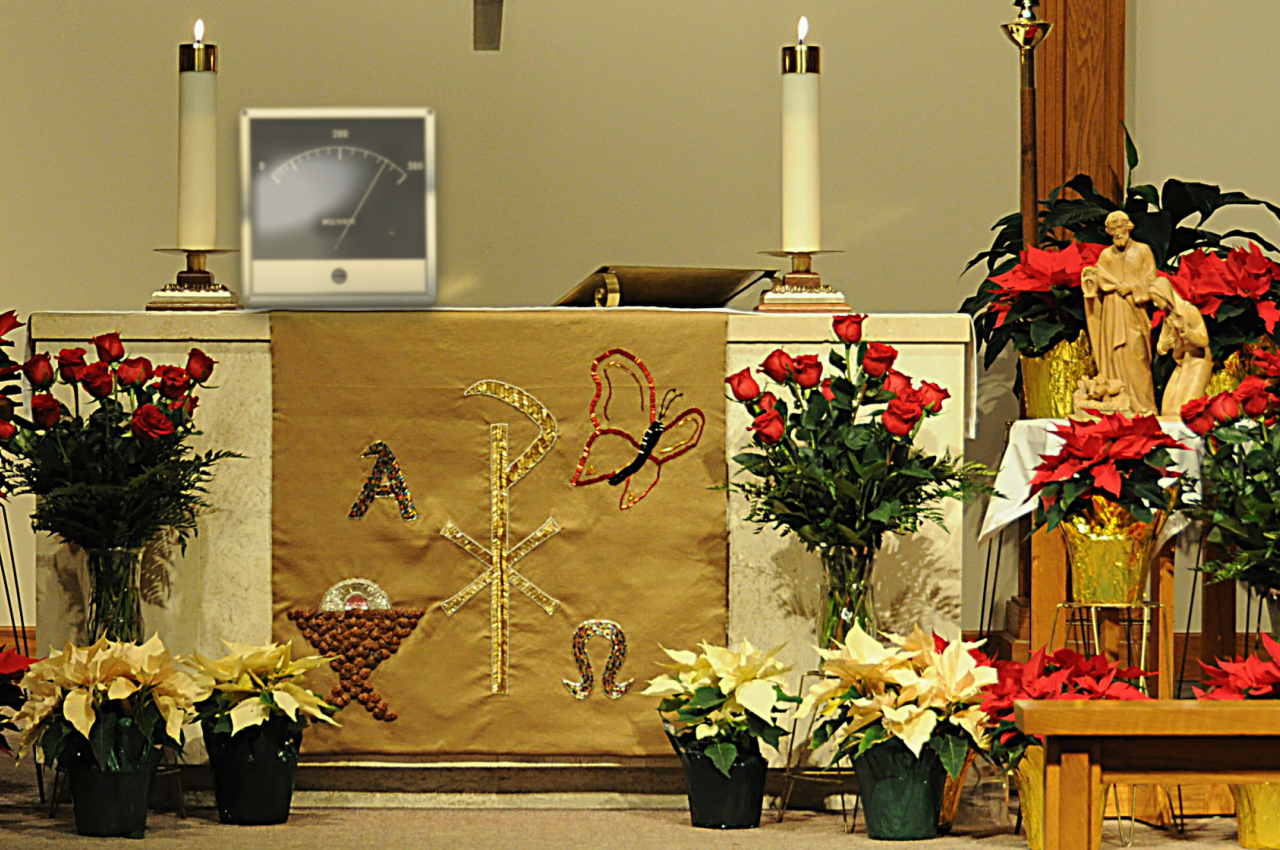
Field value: 270mV
